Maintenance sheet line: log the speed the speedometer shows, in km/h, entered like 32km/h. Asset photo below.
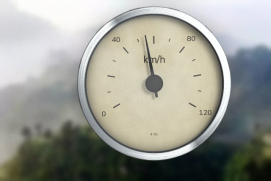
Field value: 55km/h
